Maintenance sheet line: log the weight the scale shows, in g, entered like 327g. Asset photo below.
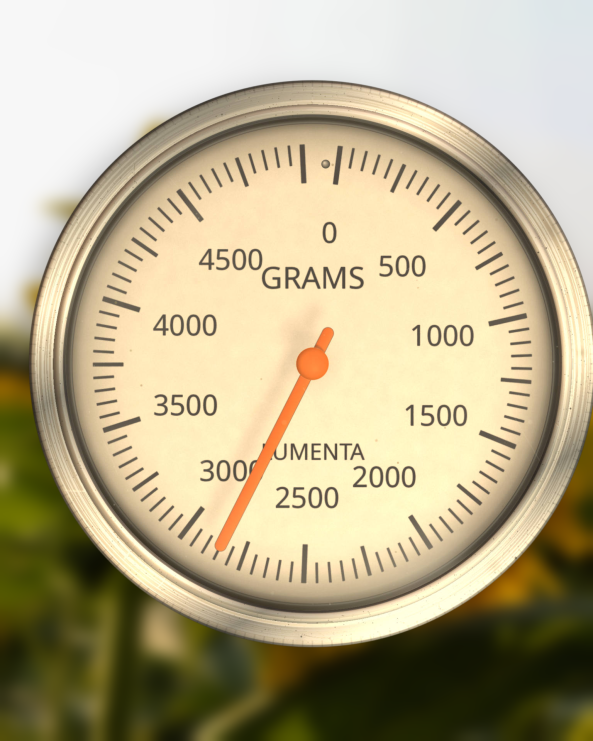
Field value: 2850g
